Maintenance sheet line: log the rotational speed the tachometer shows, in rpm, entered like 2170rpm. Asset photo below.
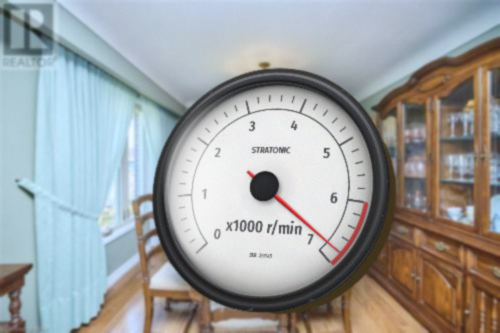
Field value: 6800rpm
